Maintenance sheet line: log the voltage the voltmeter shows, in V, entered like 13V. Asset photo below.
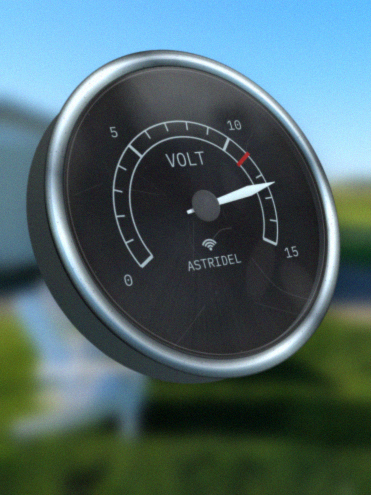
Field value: 12.5V
